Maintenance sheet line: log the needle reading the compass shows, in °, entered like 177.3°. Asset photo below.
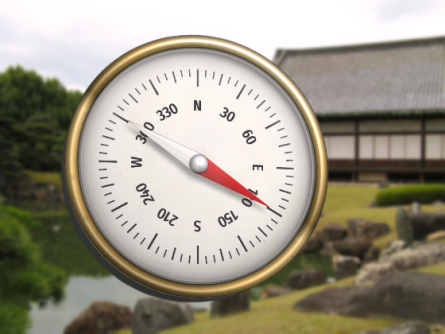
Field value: 120°
